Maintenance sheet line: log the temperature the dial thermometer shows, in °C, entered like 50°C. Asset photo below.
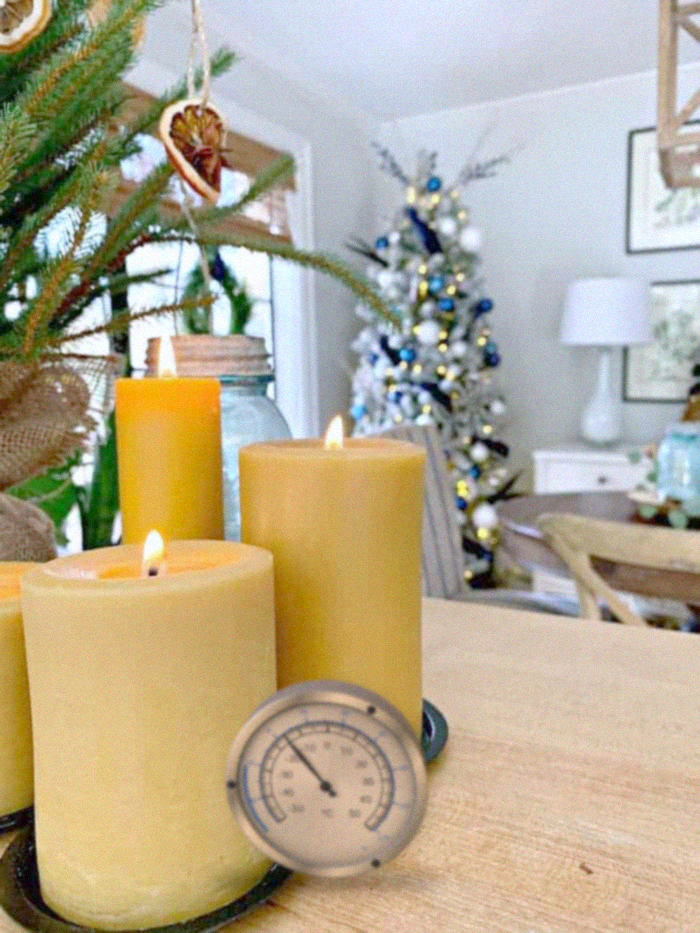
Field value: -15°C
